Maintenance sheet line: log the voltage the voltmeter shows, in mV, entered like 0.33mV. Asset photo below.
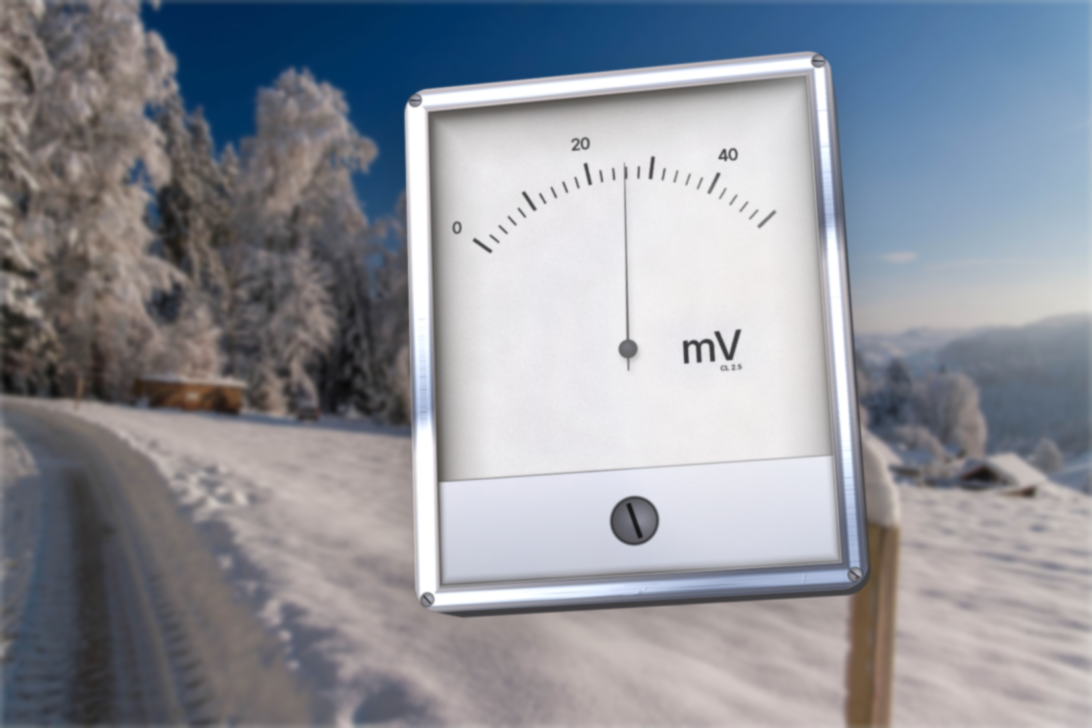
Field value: 26mV
